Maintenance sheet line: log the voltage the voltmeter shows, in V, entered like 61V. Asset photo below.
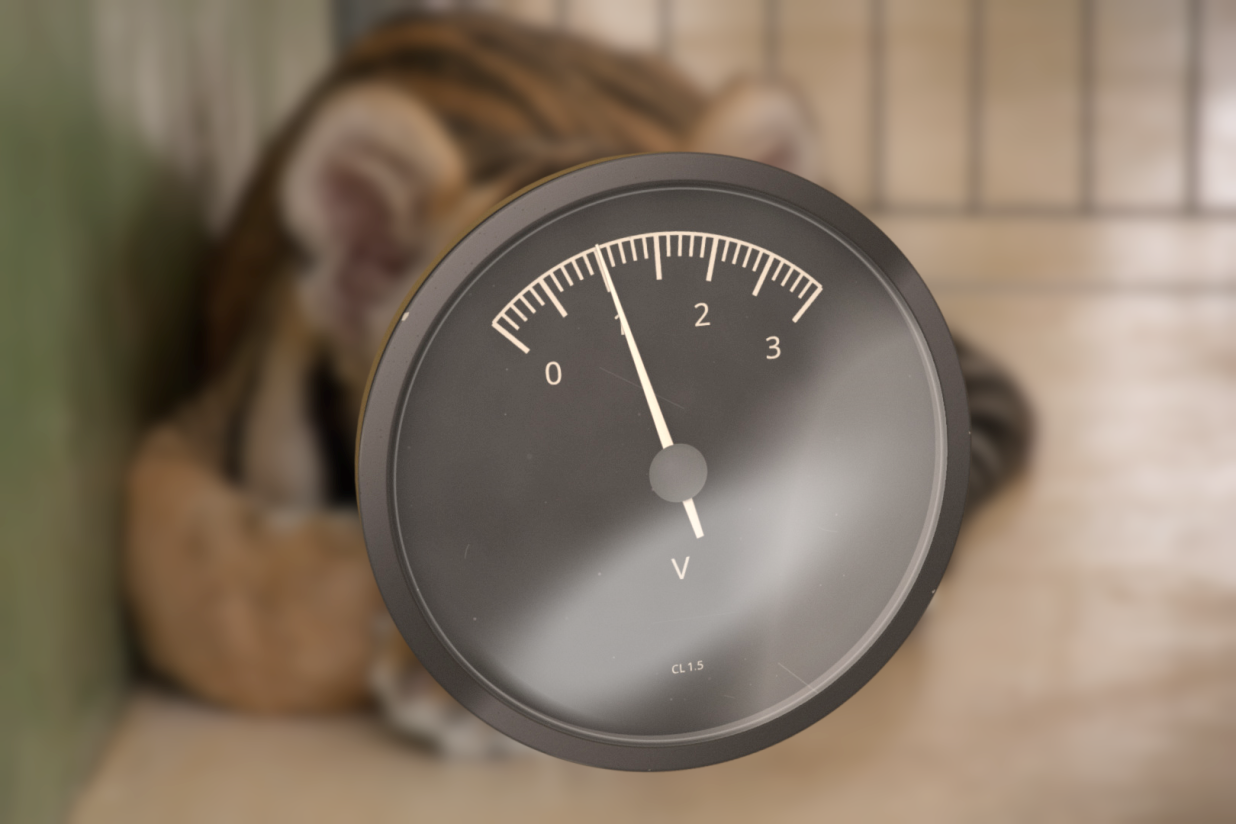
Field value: 1V
